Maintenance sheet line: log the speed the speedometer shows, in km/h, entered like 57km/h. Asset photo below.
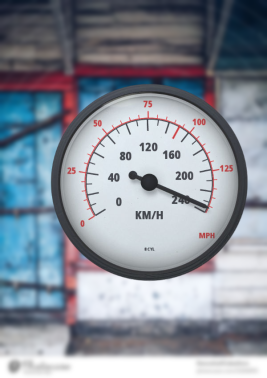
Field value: 235km/h
